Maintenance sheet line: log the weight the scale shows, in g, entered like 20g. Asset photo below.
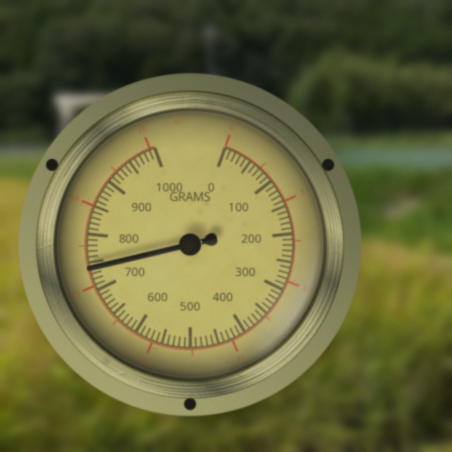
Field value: 740g
